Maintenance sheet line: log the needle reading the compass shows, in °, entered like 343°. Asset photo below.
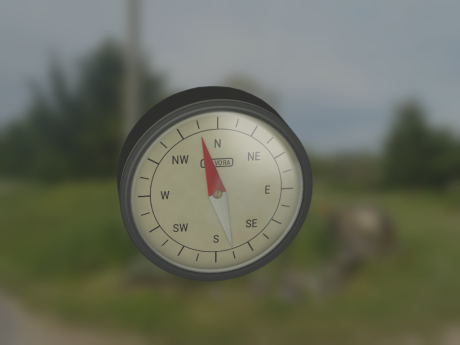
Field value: 345°
